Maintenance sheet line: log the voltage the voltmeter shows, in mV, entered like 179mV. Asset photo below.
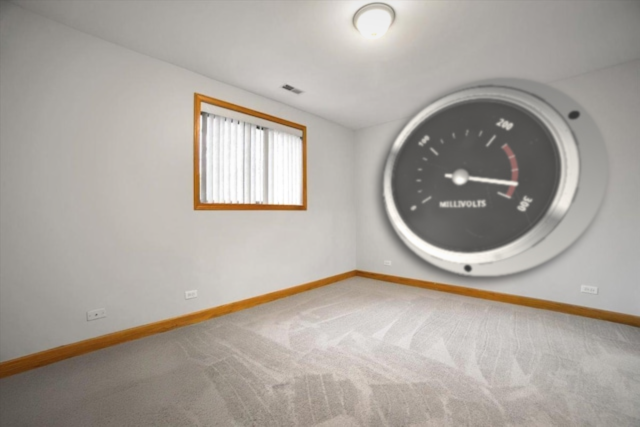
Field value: 280mV
